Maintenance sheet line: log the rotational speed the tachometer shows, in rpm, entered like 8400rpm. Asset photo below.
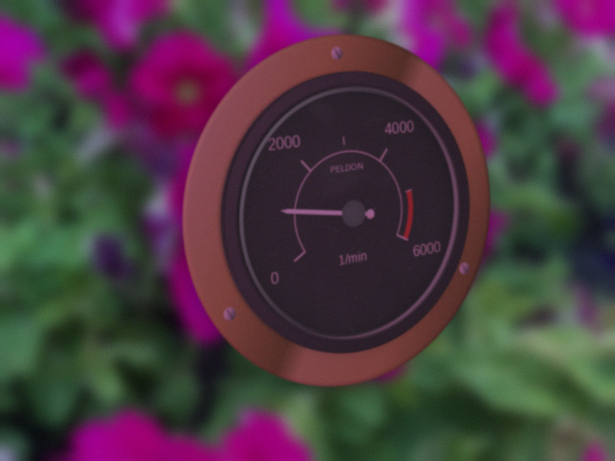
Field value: 1000rpm
